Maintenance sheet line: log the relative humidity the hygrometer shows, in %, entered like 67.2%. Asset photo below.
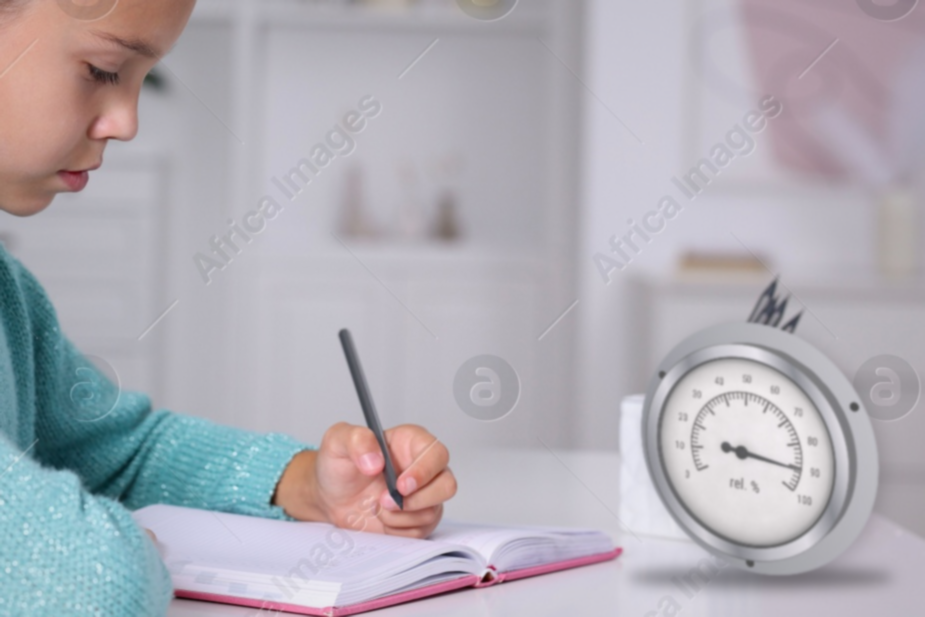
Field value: 90%
